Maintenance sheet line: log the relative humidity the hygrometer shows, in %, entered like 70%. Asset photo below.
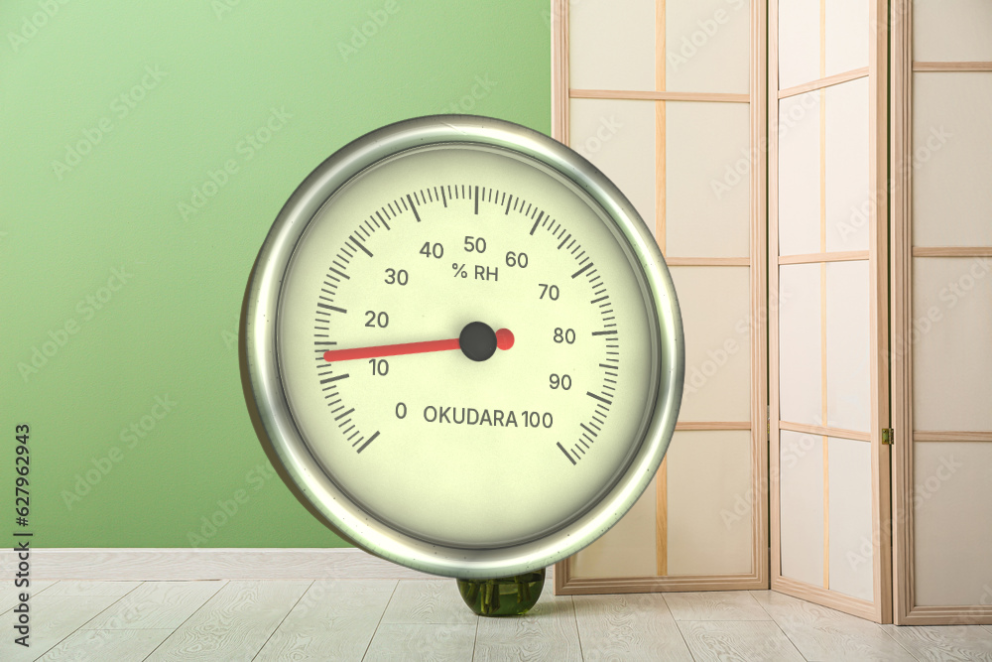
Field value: 13%
